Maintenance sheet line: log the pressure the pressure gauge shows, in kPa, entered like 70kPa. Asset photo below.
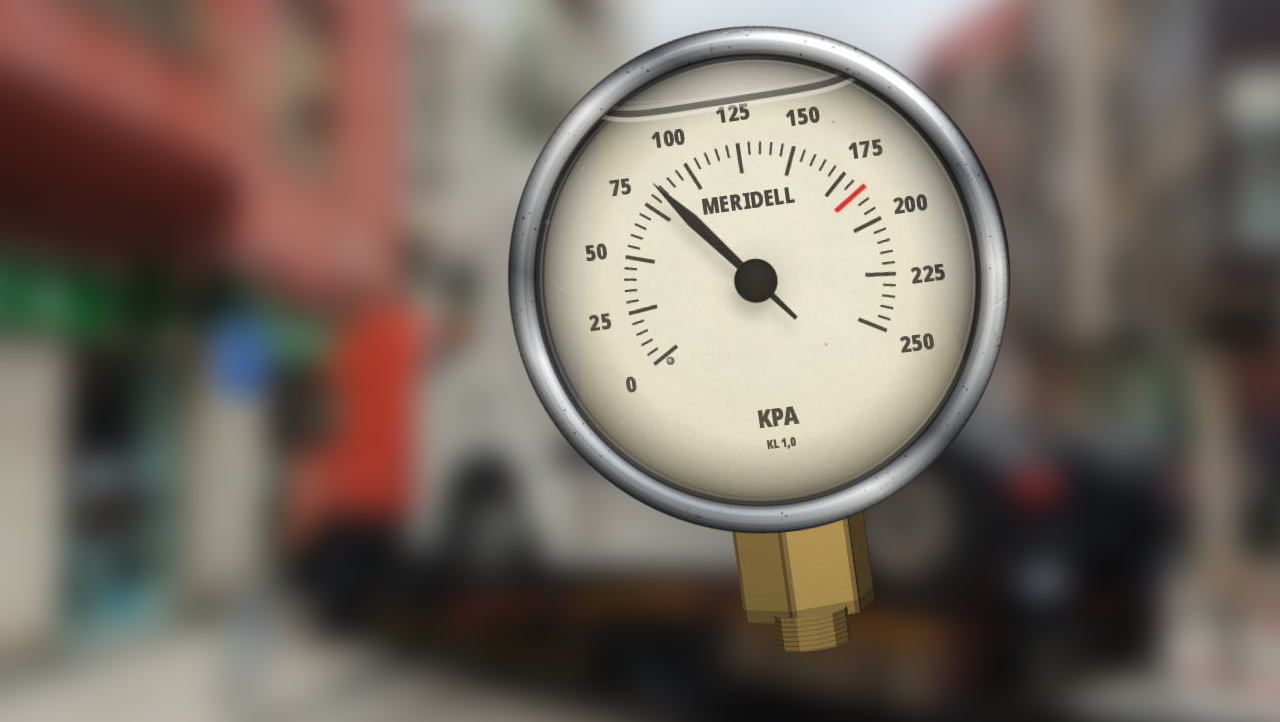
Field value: 85kPa
